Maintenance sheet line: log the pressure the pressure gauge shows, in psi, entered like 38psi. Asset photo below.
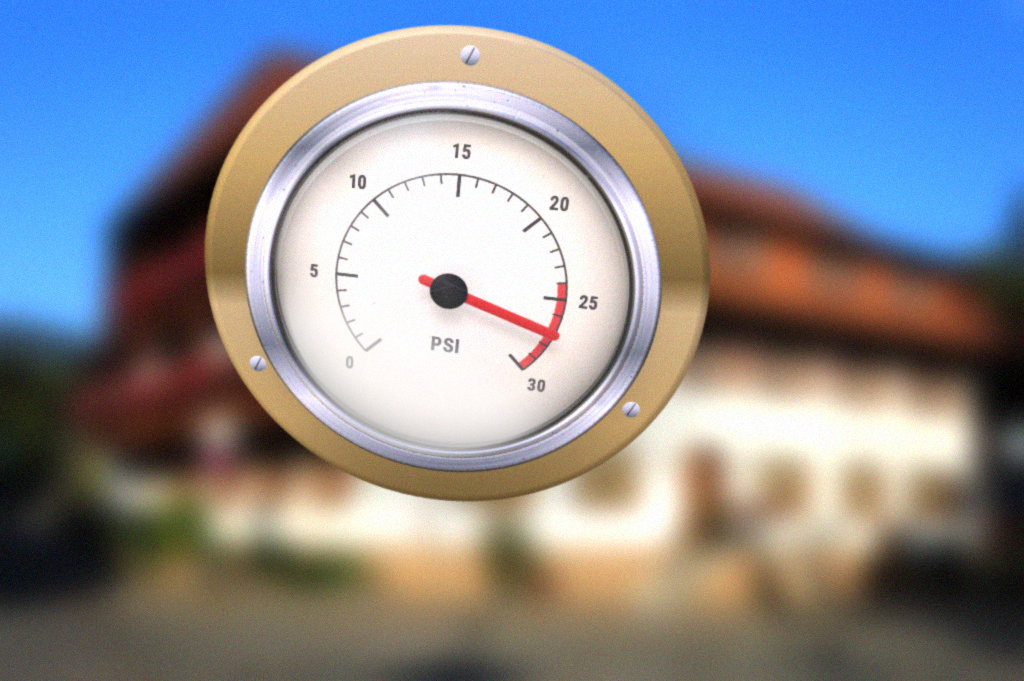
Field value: 27psi
